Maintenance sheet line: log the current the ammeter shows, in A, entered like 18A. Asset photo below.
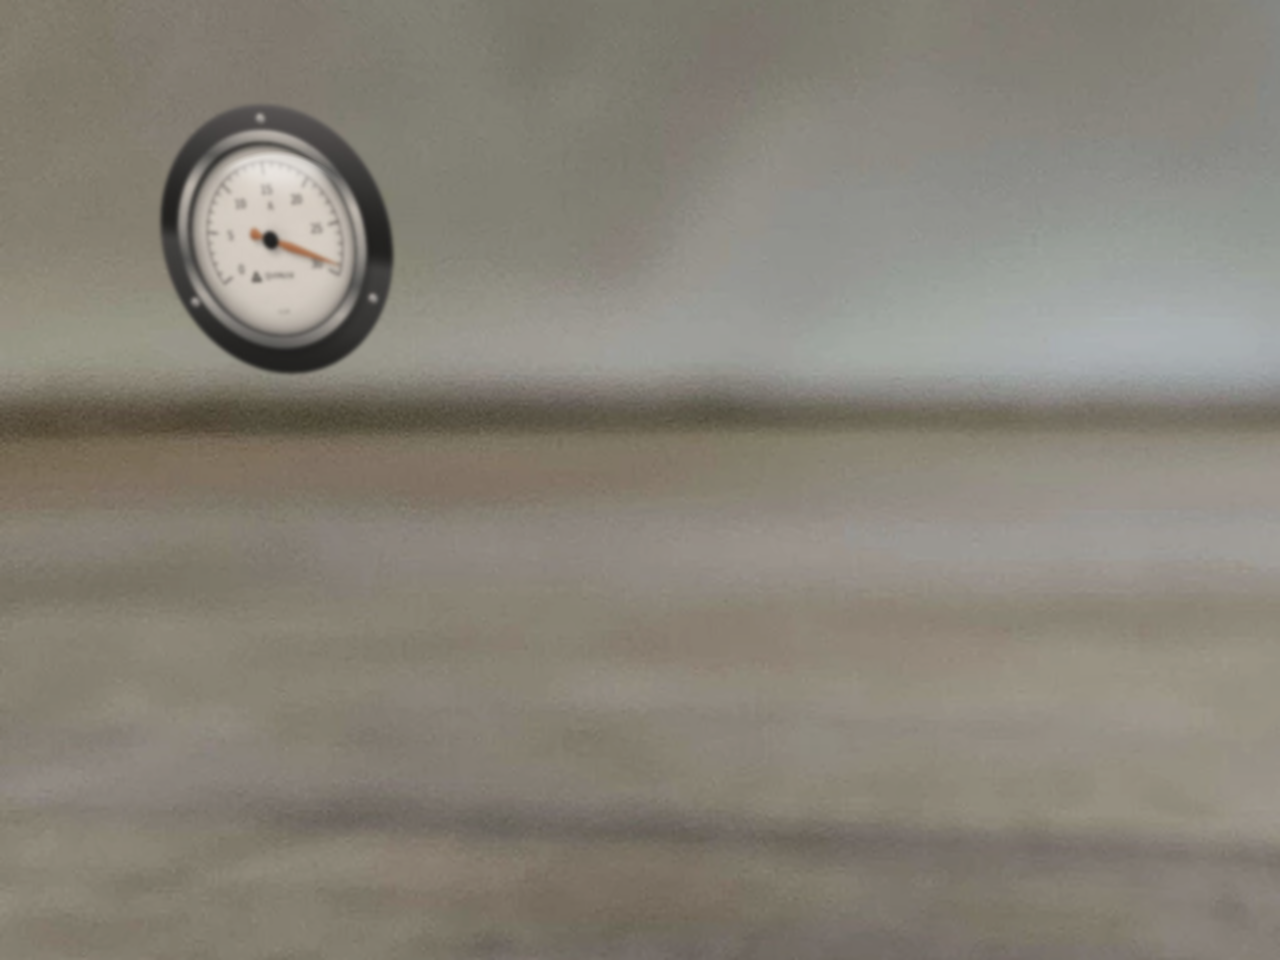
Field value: 29A
